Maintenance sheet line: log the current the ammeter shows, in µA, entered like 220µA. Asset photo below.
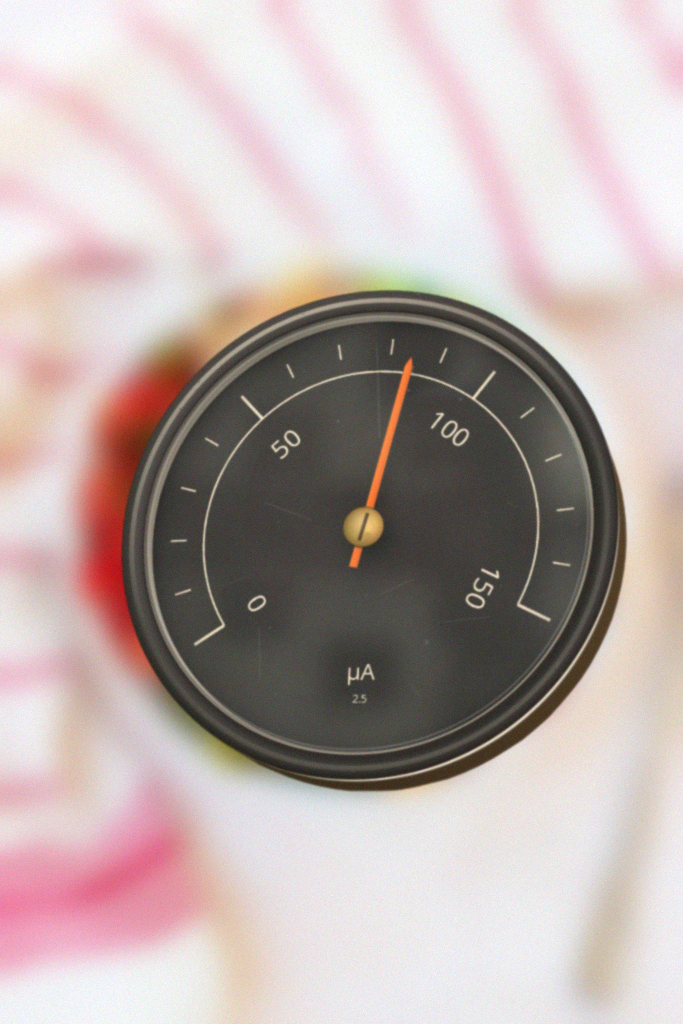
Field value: 85µA
